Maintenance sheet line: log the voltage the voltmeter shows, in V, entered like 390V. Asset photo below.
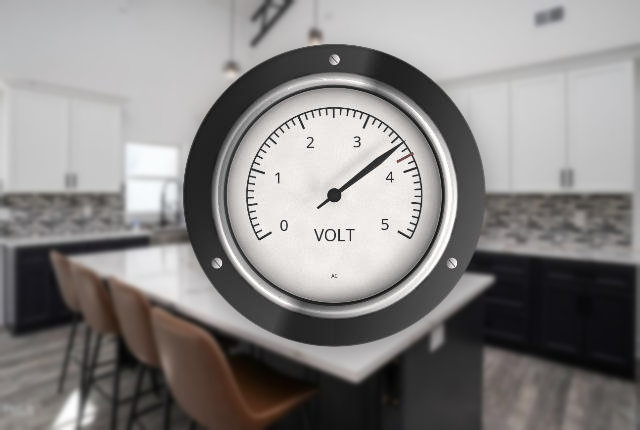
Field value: 3.6V
